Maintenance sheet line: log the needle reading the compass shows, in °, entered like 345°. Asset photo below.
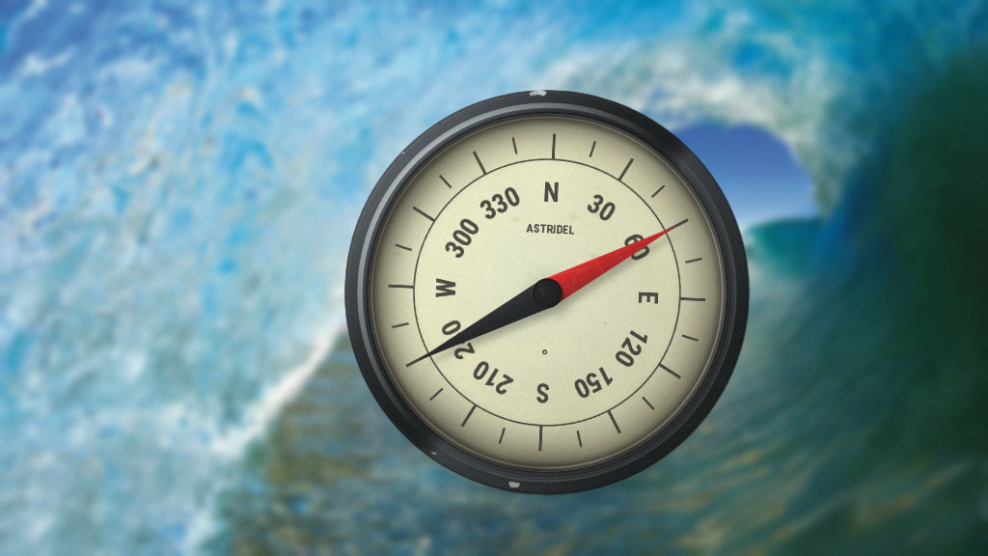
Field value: 60°
